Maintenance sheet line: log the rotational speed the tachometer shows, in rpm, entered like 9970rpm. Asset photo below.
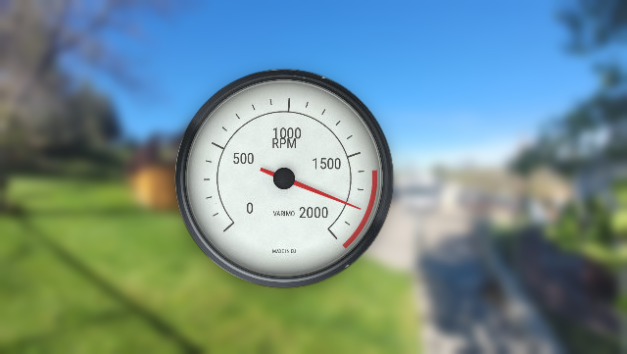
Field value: 1800rpm
